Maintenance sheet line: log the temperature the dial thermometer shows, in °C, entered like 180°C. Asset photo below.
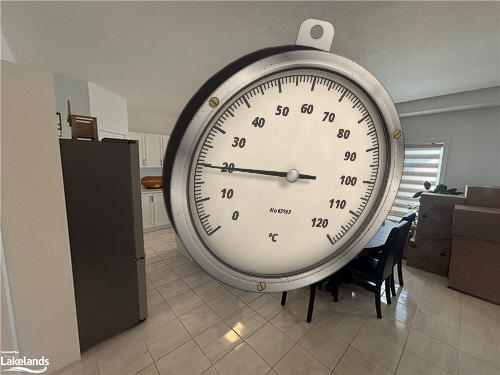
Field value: 20°C
